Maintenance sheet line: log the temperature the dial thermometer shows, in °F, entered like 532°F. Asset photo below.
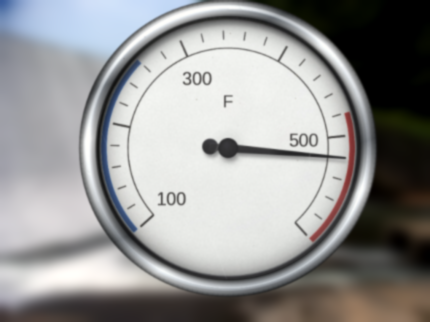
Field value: 520°F
